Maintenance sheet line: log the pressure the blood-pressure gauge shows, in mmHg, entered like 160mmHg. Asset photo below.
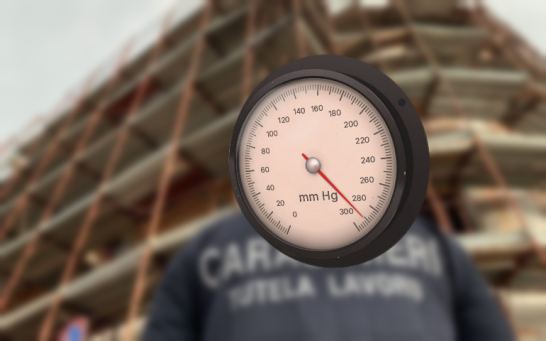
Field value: 290mmHg
